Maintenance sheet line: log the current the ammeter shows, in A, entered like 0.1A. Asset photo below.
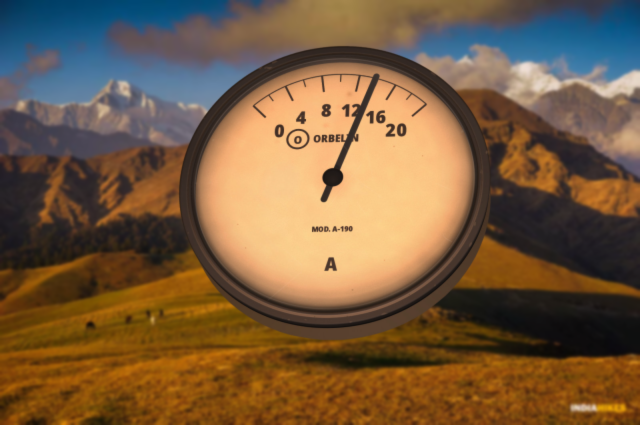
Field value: 14A
